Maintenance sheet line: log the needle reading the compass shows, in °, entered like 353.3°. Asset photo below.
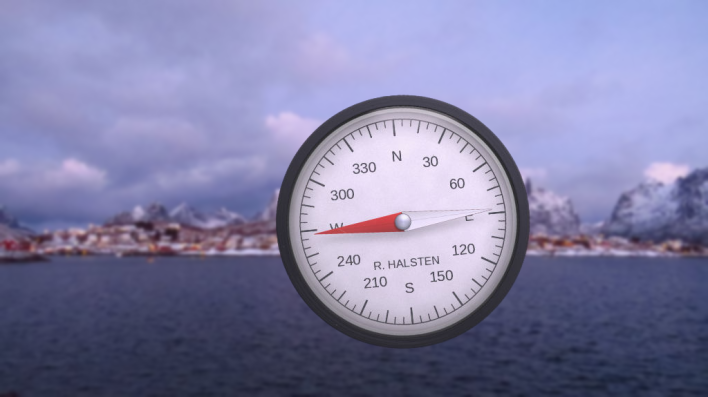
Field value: 267.5°
